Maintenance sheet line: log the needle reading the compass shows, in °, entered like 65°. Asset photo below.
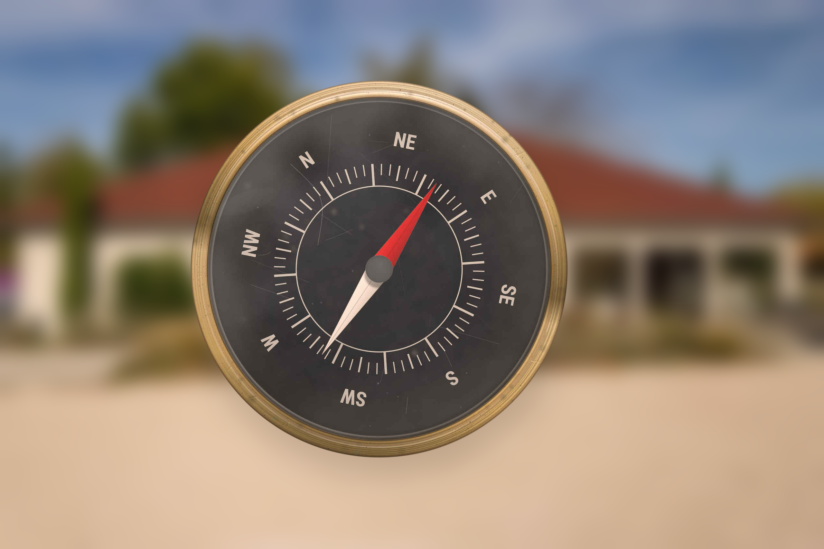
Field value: 67.5°
